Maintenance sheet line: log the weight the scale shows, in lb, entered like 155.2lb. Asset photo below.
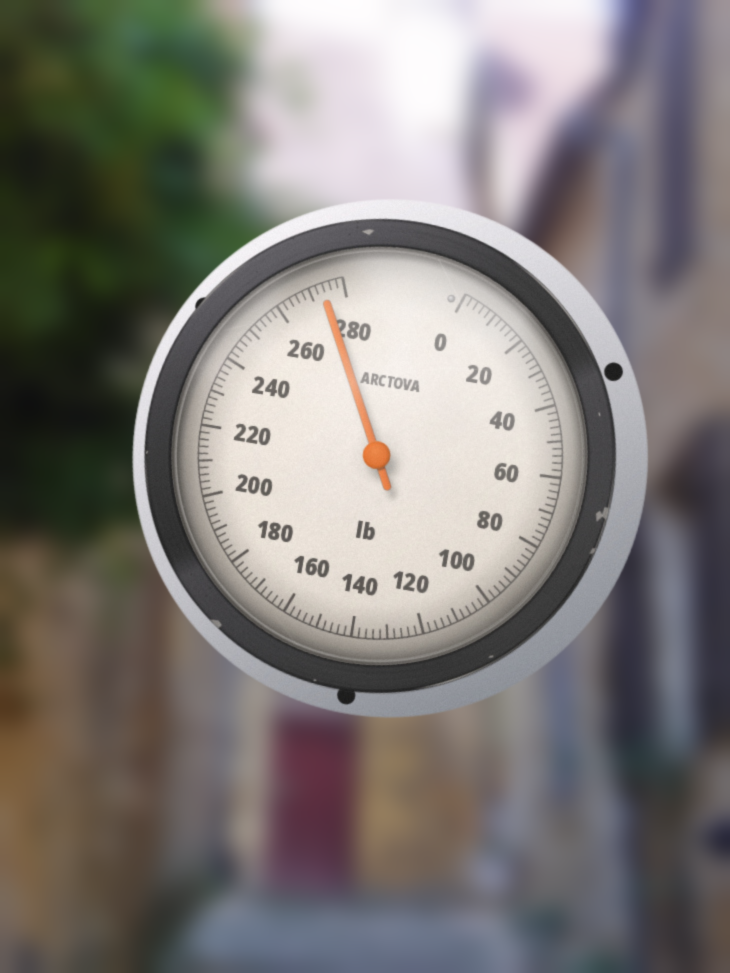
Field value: 274lb
